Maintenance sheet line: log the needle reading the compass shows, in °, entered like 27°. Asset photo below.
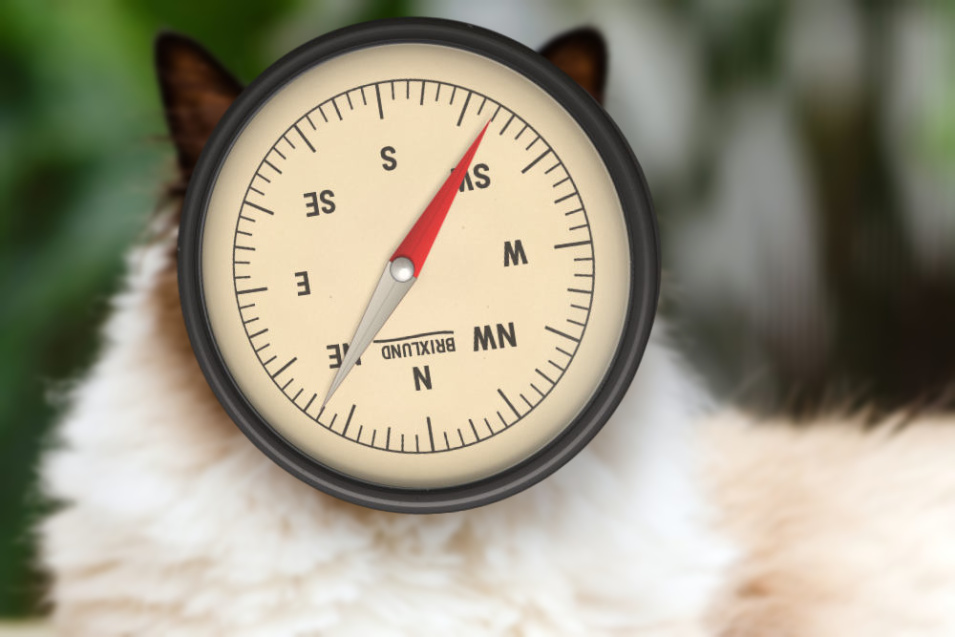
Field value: 220°
